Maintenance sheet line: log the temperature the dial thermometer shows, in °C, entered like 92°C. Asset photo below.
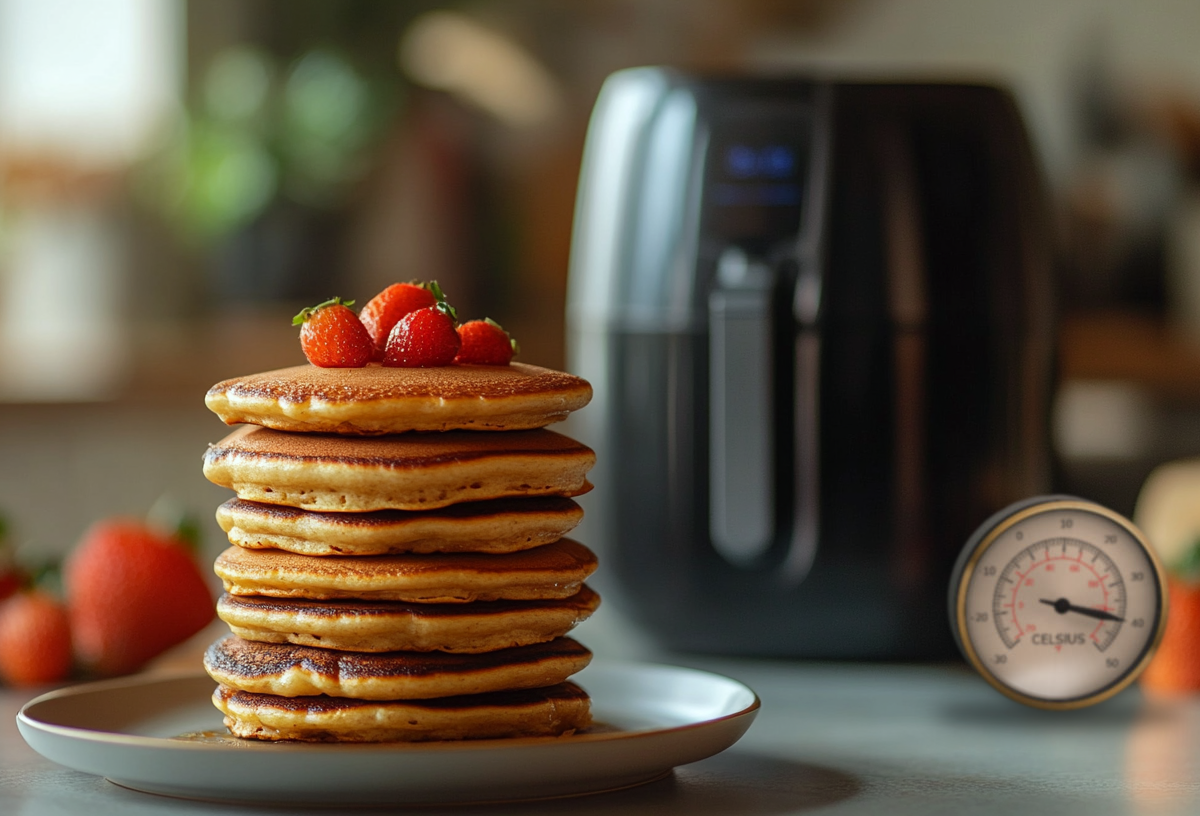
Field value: 40°C
